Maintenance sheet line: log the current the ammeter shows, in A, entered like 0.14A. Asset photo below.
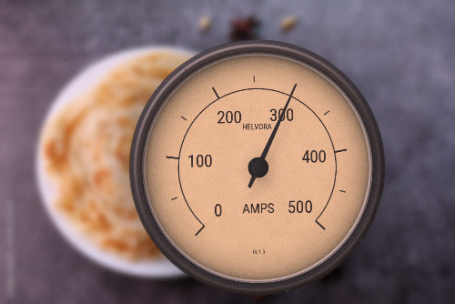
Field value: 300A
